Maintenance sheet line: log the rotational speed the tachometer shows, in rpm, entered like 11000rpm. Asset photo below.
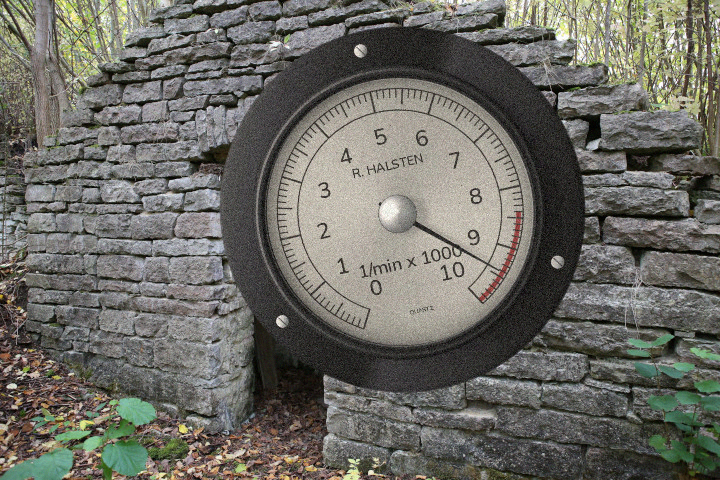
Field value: 9400rpm
